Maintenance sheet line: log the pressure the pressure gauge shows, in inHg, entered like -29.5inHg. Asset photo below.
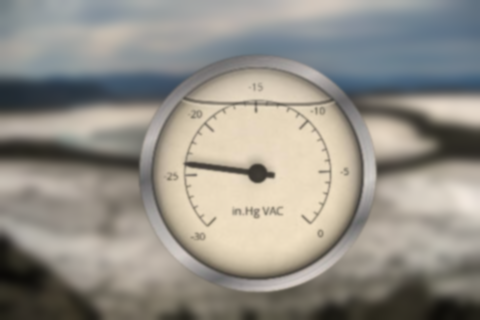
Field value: -24inHg
